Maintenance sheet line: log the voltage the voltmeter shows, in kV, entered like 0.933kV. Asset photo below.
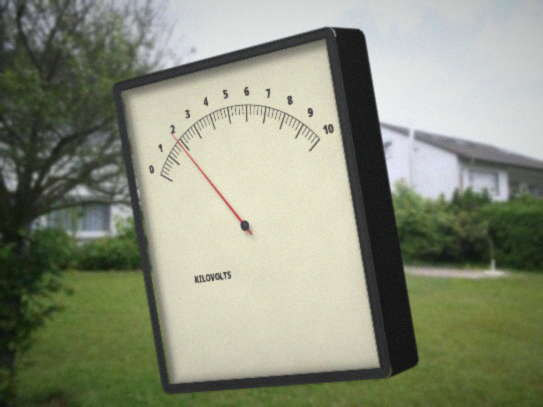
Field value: 2kV
